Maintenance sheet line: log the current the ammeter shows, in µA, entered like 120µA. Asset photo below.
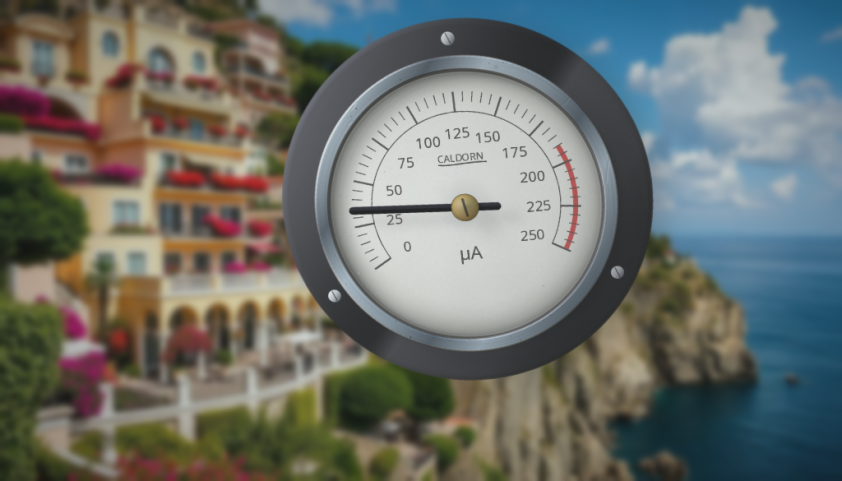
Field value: 35µA
